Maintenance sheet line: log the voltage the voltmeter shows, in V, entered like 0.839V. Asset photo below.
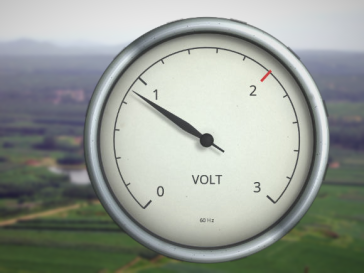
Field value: 0.9V
